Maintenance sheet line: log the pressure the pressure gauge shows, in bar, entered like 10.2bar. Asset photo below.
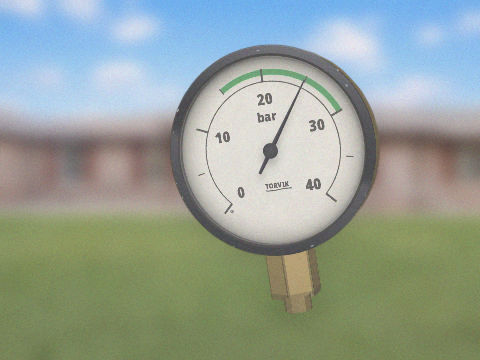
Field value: 25bar
